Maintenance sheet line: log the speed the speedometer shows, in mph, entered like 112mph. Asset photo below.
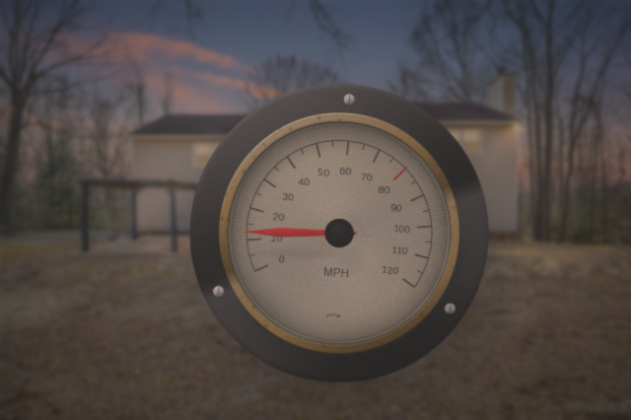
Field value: 12.5mph
